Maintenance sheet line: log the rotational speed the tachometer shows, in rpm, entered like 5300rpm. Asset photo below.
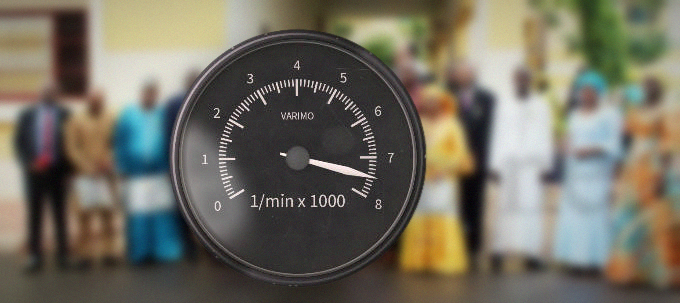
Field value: 7500rpm
